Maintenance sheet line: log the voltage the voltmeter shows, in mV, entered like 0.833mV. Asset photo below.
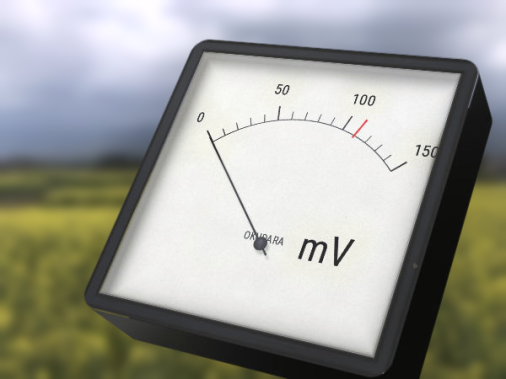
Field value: 0mV
